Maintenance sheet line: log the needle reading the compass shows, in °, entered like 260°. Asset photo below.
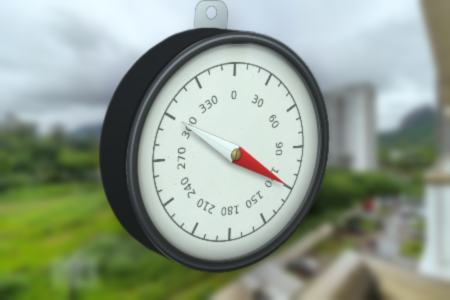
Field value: 120°
